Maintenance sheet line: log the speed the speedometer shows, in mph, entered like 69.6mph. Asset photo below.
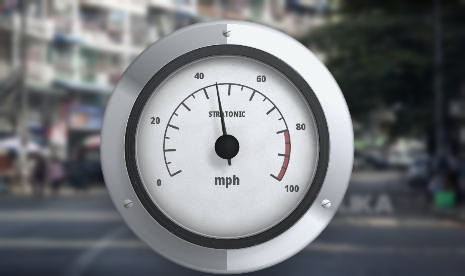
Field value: 45mph
